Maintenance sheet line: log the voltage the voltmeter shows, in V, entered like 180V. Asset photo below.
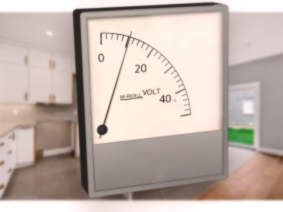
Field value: 10V
